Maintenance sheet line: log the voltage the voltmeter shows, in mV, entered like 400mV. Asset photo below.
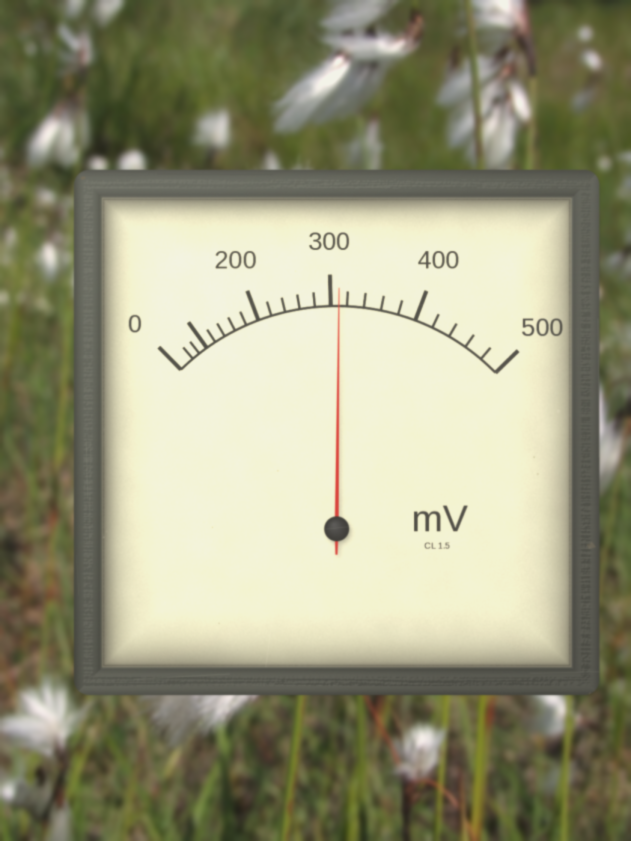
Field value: 310mV
